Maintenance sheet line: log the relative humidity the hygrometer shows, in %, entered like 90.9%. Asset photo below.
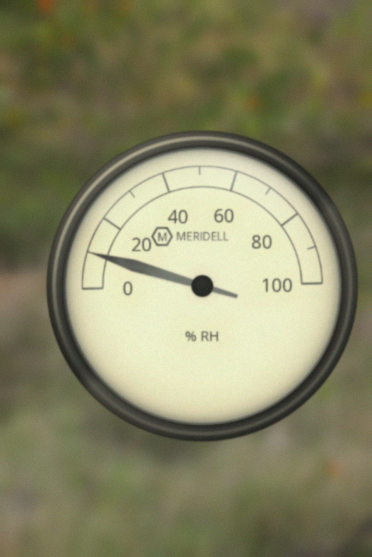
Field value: 10%
